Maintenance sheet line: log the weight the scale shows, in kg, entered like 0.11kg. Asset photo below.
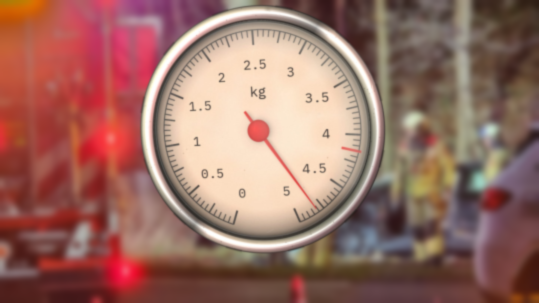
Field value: 4.8kg
